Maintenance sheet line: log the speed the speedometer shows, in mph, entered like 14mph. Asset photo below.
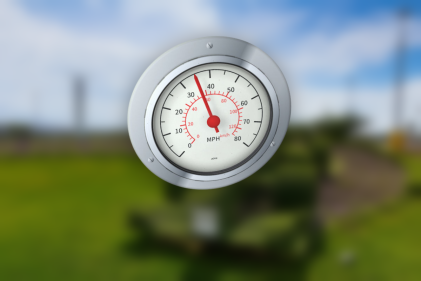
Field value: 35mph
